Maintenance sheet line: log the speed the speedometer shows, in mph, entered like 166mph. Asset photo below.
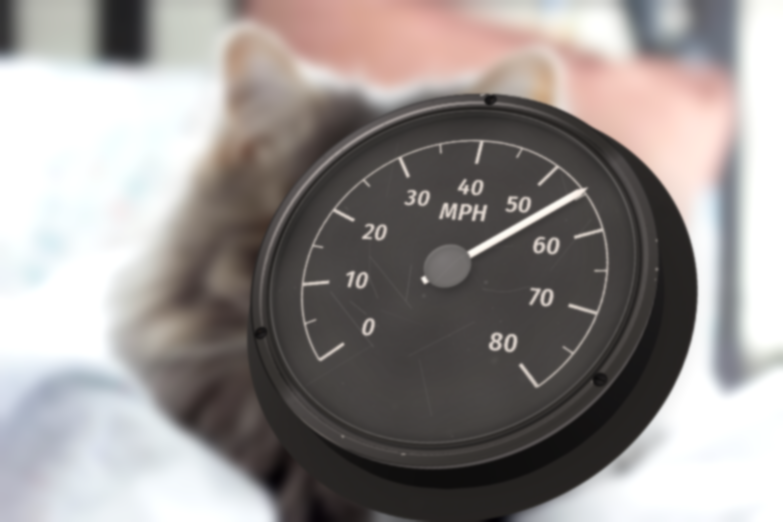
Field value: 55mph
